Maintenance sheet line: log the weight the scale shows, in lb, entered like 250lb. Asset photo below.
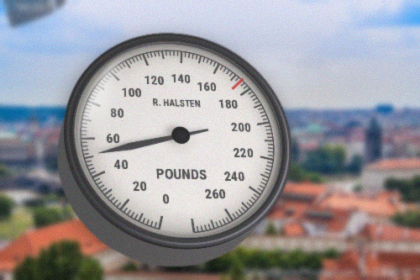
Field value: 50lb
